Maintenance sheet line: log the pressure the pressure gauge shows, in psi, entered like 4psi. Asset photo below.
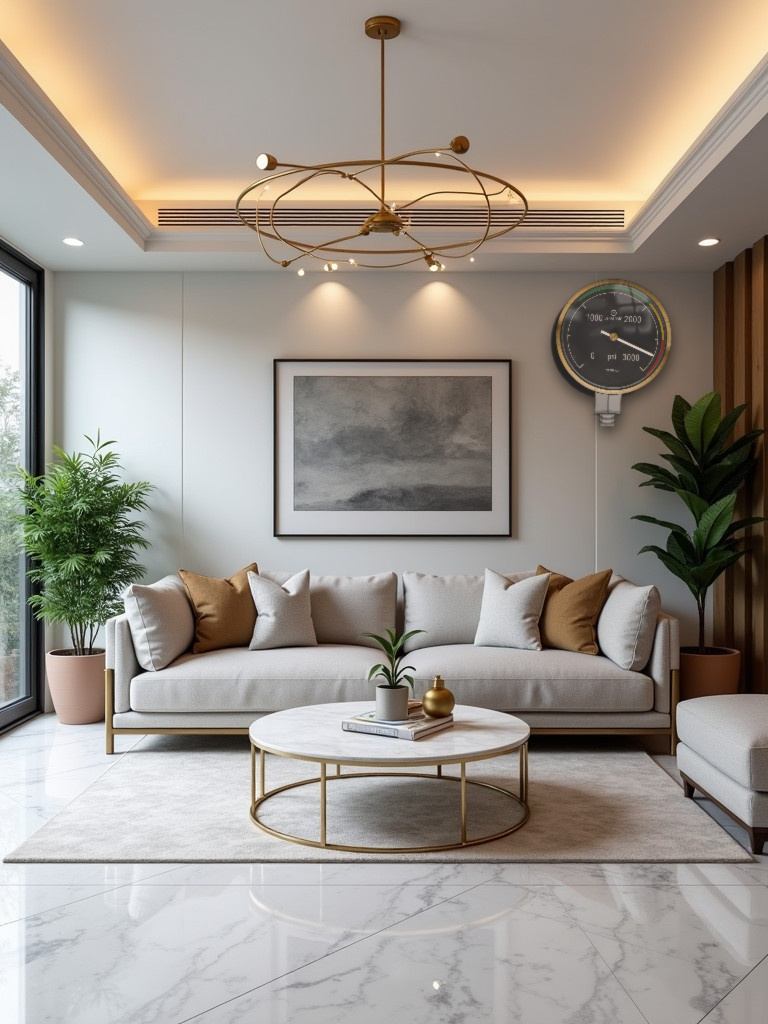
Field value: 2750psi
